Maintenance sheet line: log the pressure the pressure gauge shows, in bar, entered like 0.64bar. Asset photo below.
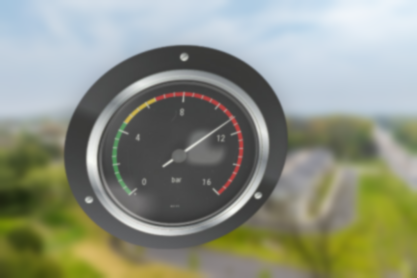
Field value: 11bar
